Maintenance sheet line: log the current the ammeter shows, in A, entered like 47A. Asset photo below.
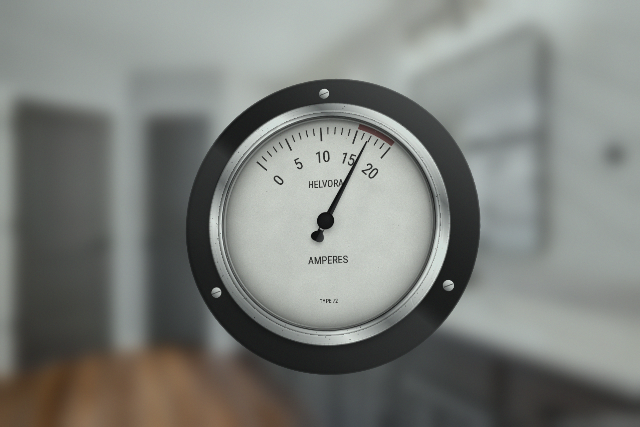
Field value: 17A
